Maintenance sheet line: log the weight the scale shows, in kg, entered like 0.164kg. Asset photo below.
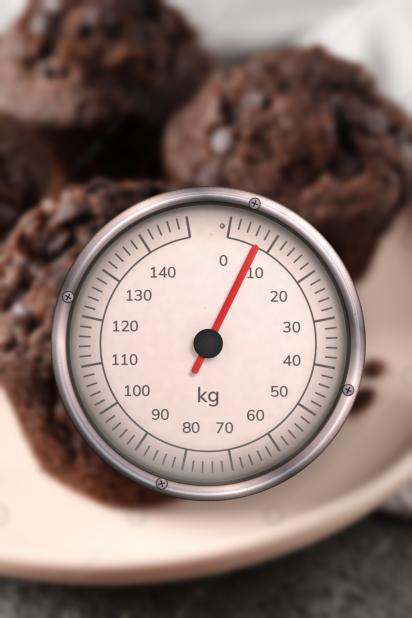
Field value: 7kg
